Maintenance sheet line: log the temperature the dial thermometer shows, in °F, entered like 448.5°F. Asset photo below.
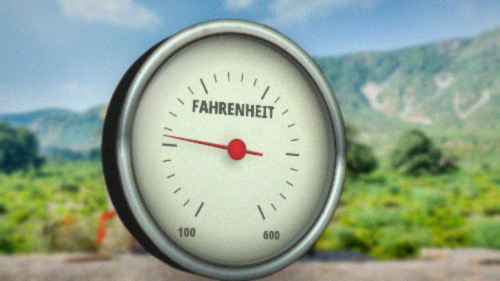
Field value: 210°F
